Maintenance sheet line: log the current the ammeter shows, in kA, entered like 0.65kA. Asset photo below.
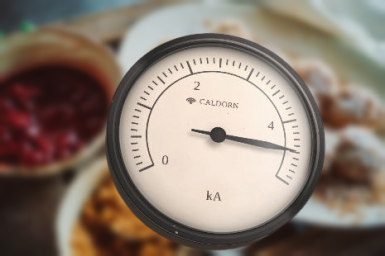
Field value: 4.5kA
